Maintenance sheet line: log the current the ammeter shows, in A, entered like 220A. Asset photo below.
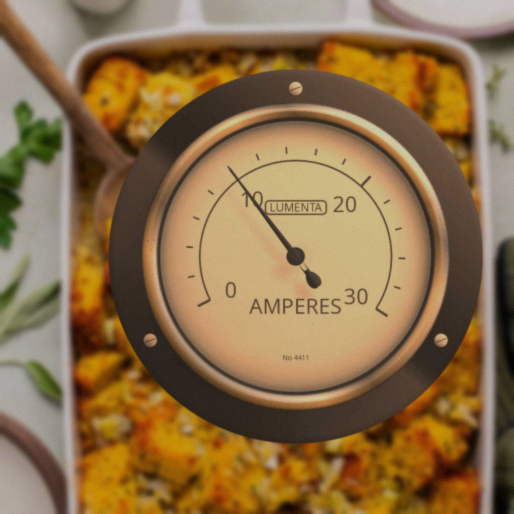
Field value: 10A
